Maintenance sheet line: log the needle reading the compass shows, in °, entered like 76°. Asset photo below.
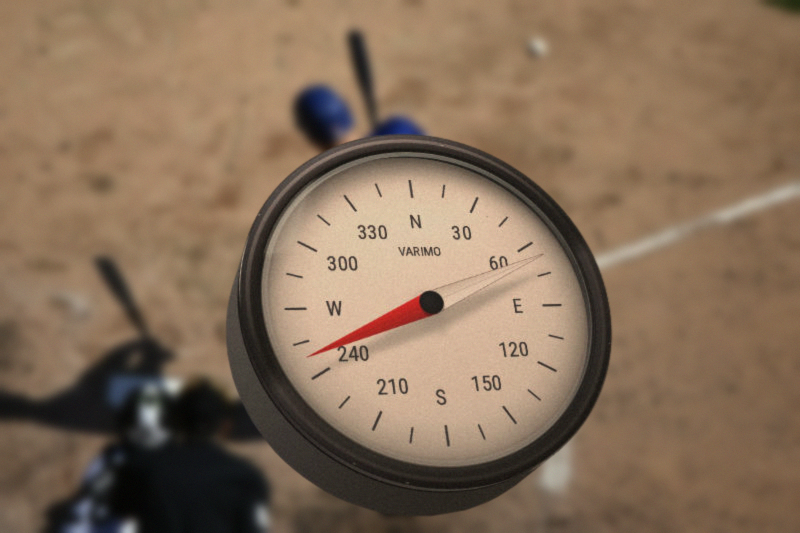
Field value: 247.5°
